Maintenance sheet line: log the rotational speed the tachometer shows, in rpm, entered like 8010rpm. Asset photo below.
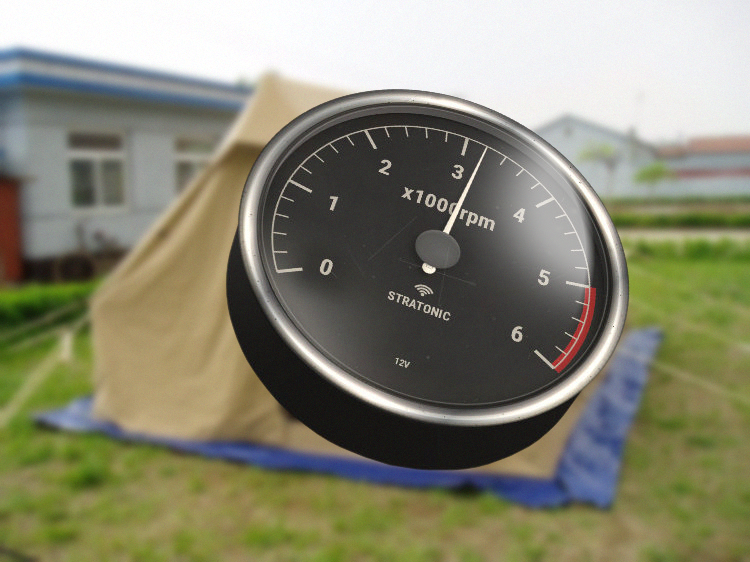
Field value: 3200rpm
